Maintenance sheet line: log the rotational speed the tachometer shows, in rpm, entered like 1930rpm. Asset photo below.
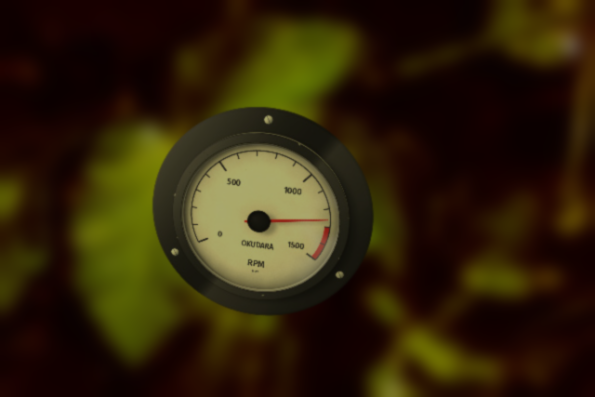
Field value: 1250rpm
